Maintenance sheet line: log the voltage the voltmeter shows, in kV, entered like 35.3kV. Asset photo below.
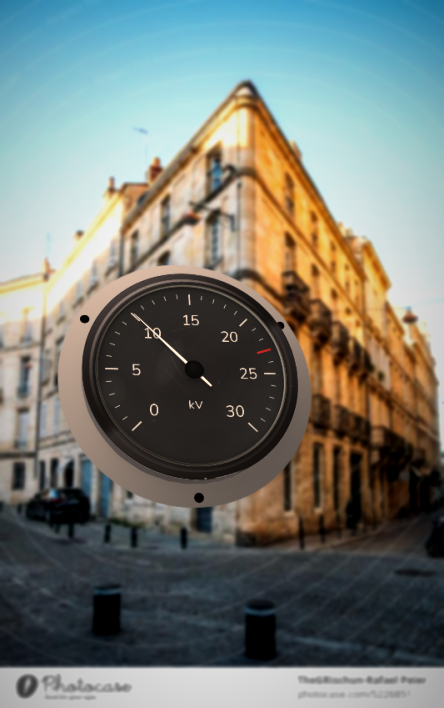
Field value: 10kV
